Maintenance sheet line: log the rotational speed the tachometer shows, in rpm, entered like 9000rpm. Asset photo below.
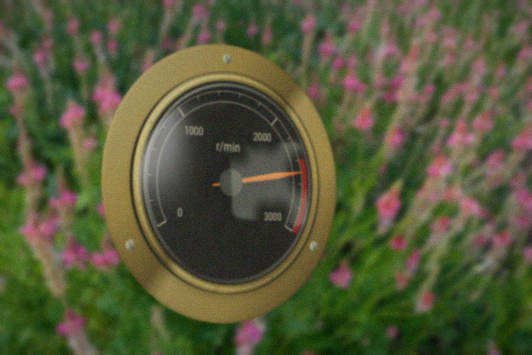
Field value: 2500rpm
